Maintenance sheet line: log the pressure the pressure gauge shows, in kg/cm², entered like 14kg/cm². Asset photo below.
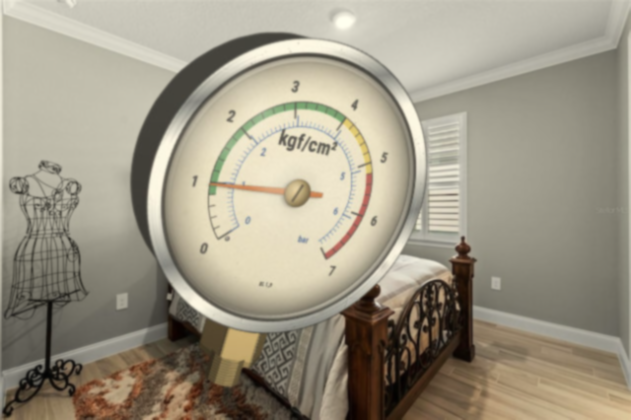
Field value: 1kg/cm²
